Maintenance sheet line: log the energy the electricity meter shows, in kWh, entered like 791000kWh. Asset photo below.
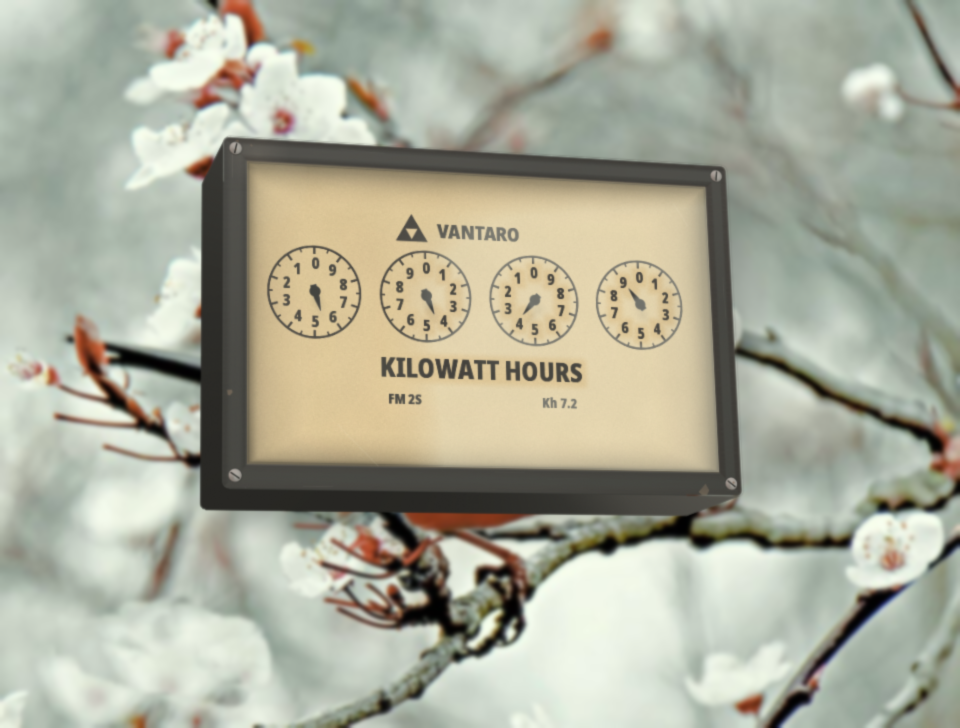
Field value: 5439kWh
